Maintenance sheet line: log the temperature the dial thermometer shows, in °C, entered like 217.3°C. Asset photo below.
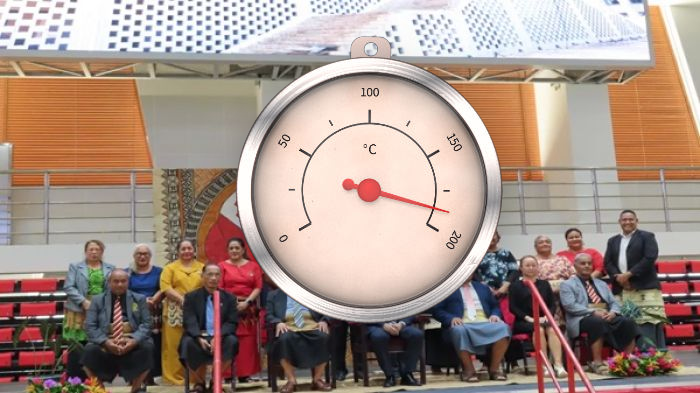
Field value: 187.5°C
